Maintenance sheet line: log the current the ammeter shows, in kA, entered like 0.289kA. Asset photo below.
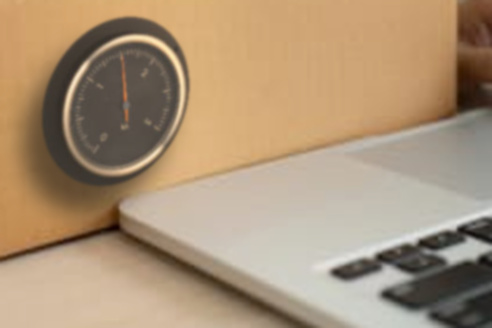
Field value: 1.5kA
